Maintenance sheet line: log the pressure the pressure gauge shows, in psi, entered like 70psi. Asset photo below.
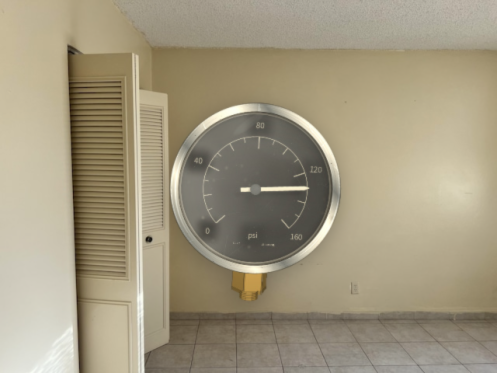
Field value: 130psi
